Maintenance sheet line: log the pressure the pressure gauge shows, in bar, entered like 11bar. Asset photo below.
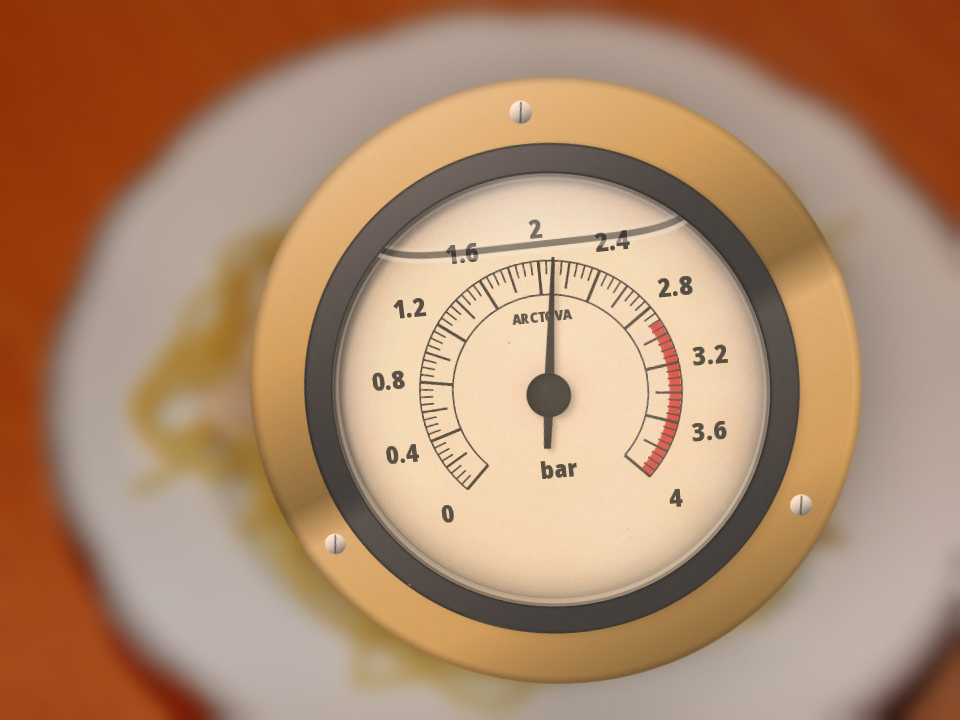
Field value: 2.1bar
